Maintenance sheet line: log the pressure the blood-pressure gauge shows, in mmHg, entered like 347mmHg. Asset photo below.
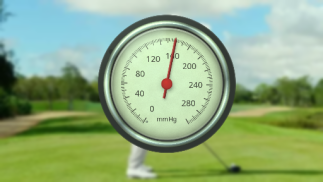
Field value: 160mmHg
